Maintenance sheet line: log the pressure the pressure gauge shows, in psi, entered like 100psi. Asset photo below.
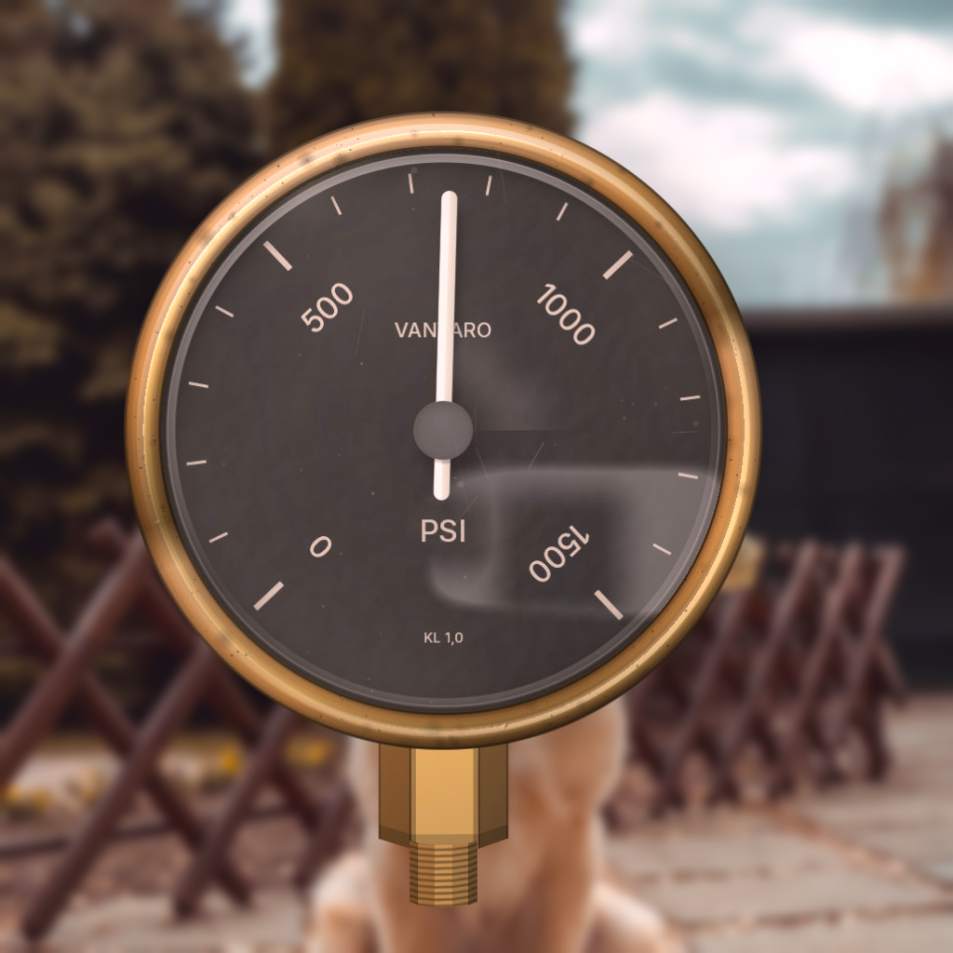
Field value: 750psi
